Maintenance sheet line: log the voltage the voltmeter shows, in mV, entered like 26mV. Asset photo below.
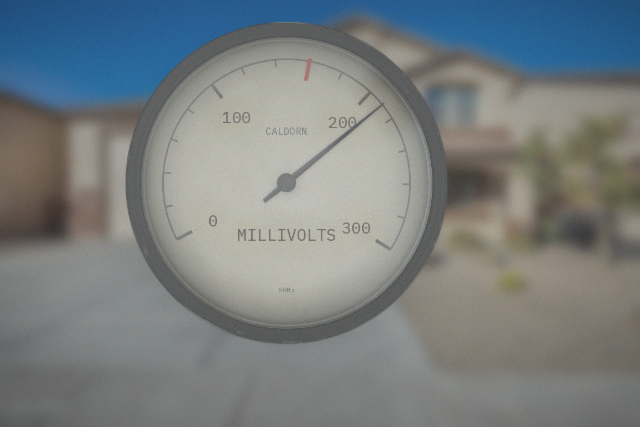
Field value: 210mV
